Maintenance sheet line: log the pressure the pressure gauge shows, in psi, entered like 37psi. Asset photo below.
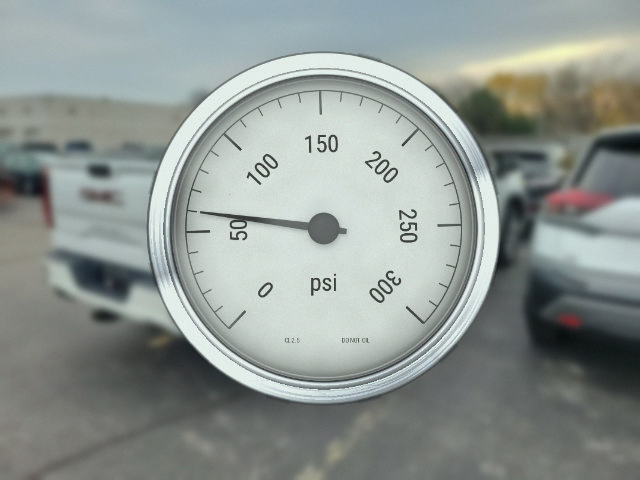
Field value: 60psi
